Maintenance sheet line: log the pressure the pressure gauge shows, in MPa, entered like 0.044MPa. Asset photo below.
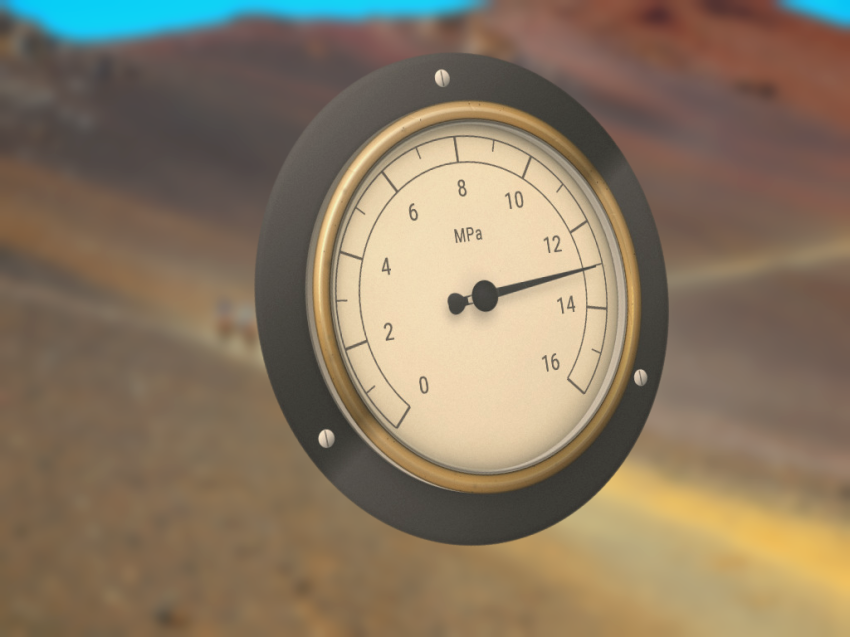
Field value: 13MPa
